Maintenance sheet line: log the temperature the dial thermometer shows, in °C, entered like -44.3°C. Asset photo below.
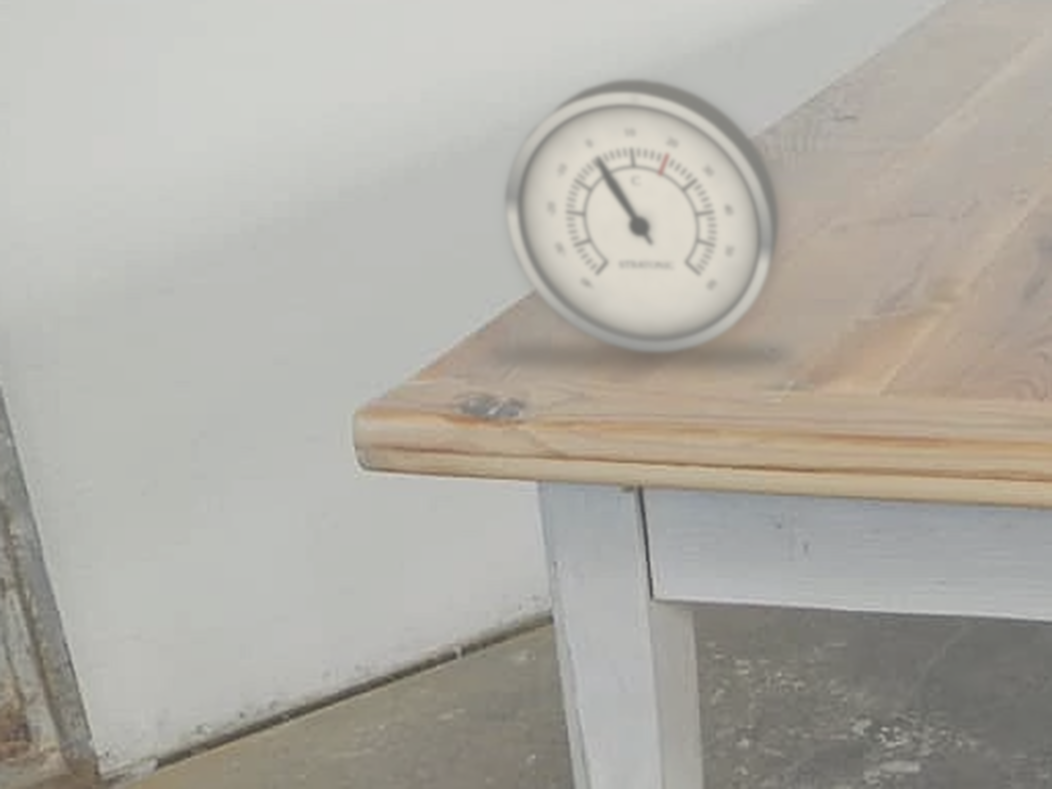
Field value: 0°C
